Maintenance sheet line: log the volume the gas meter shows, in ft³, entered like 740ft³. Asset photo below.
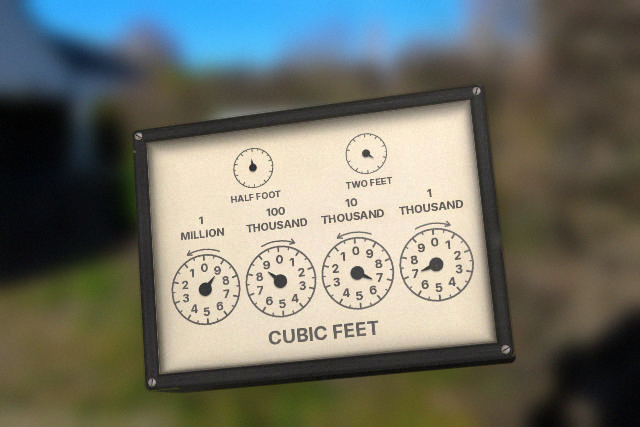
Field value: 886700ft³
